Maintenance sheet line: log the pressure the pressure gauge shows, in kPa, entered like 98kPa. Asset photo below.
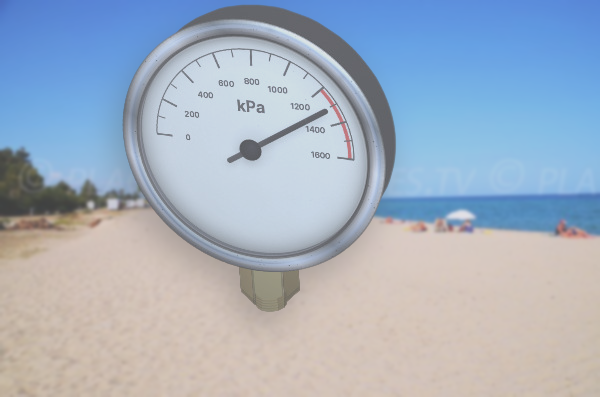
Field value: 1300kPa
